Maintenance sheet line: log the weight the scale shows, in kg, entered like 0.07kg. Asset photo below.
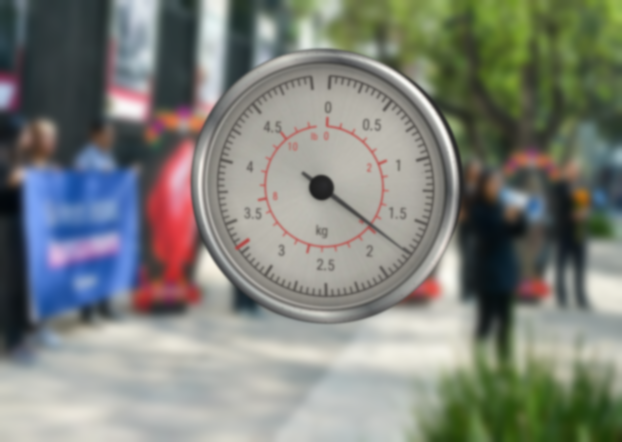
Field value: 1.75kg
